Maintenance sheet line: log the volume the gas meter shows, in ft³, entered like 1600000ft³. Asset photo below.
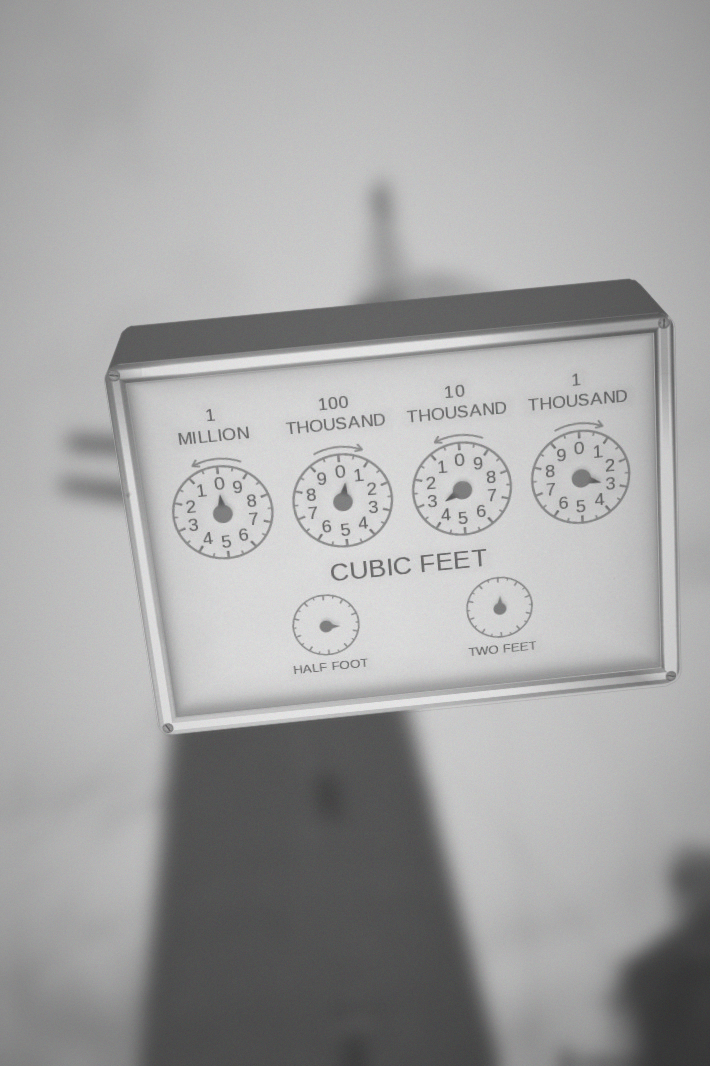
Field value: 3300ft³
